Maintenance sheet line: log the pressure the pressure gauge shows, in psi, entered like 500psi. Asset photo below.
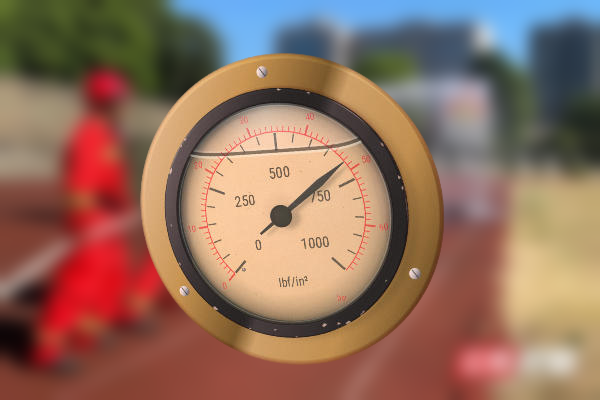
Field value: 700psi
